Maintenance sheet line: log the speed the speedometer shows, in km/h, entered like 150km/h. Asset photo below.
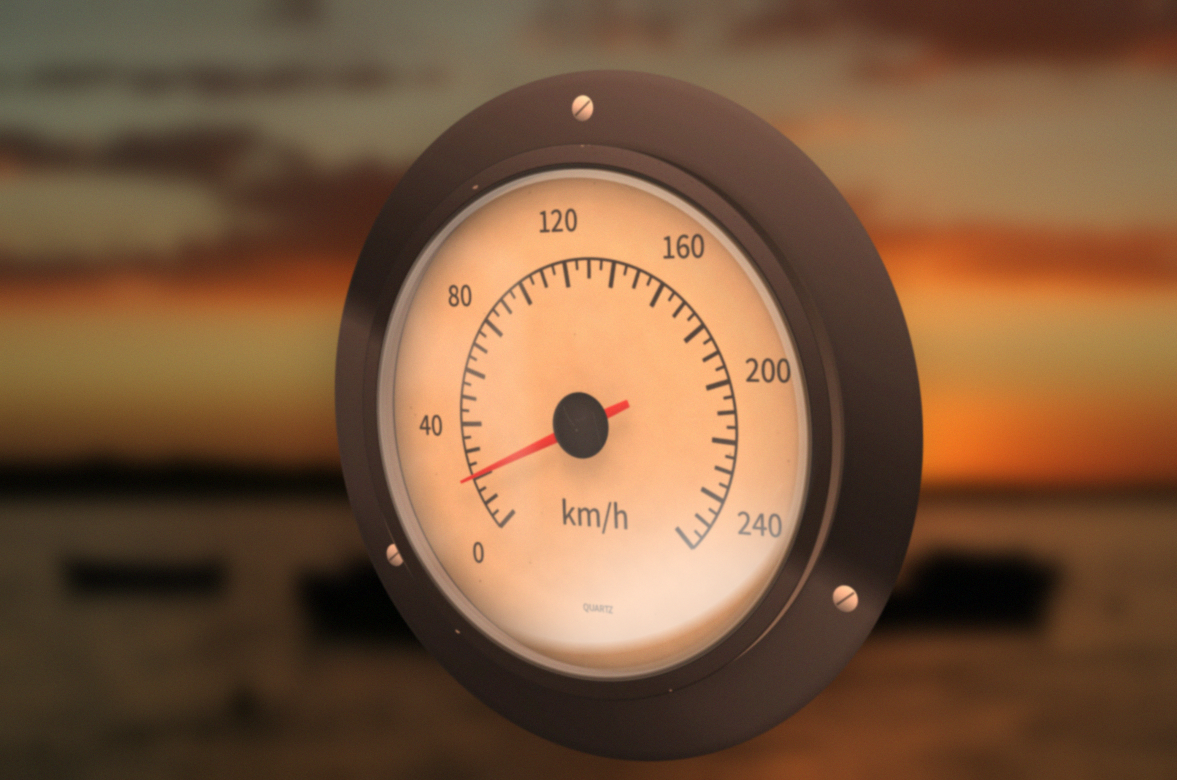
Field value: 20km/h
